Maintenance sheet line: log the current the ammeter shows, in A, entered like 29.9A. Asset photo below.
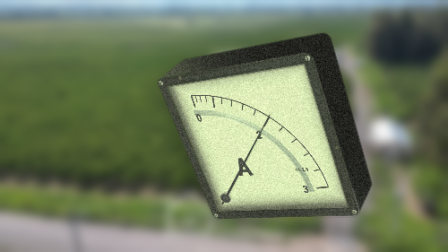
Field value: 2A
